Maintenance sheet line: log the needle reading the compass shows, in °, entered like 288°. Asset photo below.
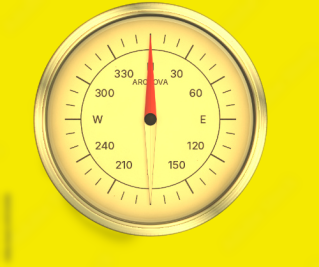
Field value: 0°
